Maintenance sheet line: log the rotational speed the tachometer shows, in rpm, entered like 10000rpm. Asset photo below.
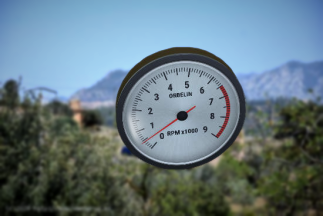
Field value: 500rpm
